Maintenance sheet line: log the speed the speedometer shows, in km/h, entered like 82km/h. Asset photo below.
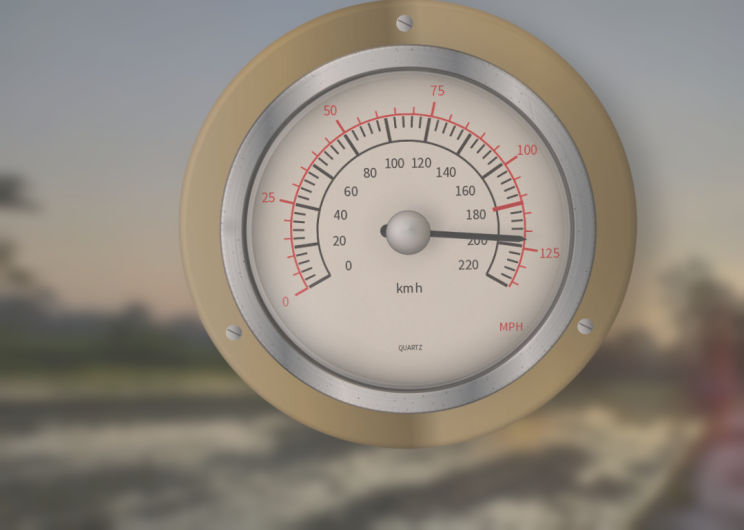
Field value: 196km/h
